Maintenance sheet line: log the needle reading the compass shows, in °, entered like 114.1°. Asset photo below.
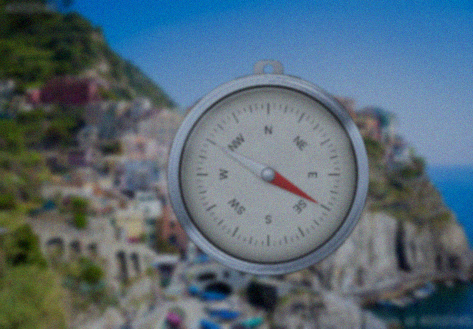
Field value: 120°
